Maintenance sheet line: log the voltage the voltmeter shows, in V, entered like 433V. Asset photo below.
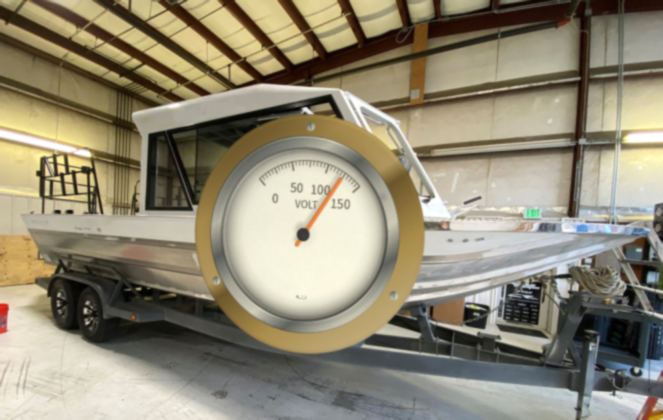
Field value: 125V
